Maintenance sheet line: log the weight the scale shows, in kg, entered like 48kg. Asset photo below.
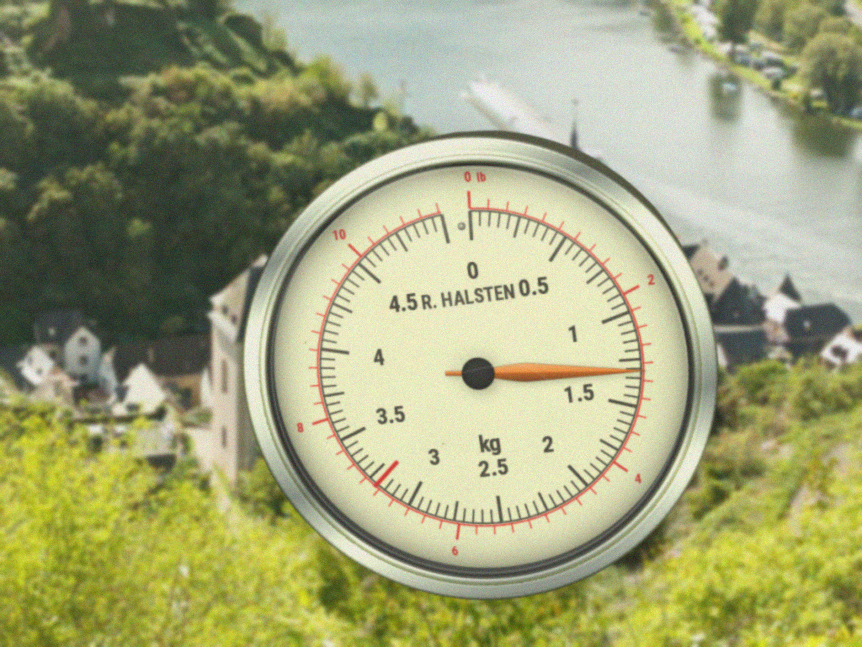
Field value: 1.3kg
